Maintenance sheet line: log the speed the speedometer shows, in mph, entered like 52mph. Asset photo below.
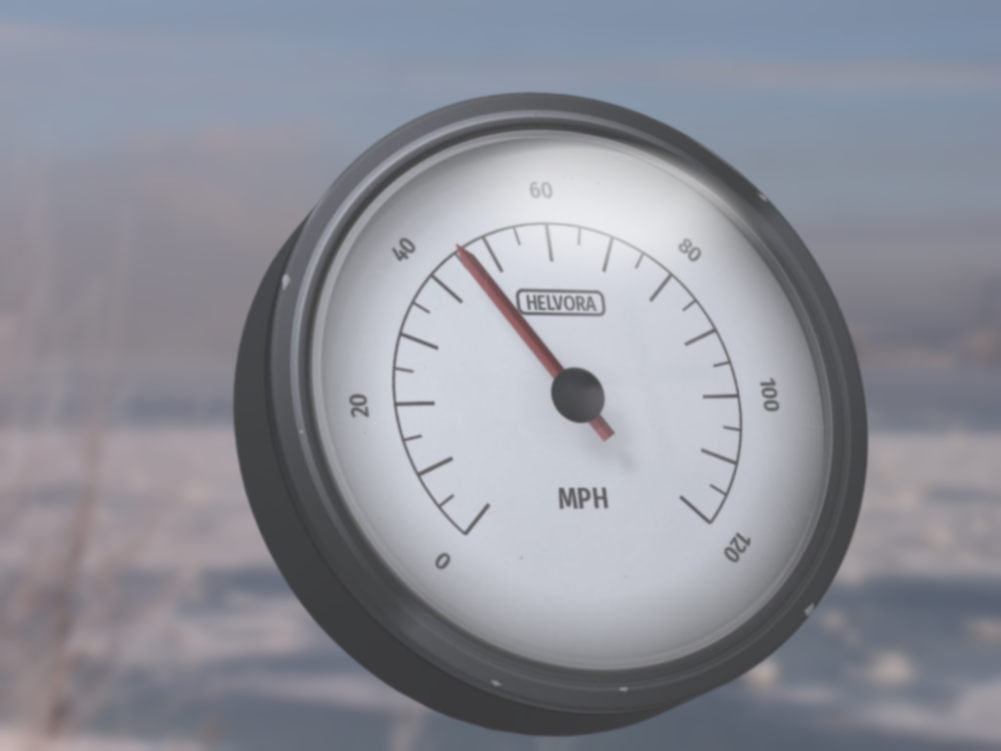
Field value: 45mph
